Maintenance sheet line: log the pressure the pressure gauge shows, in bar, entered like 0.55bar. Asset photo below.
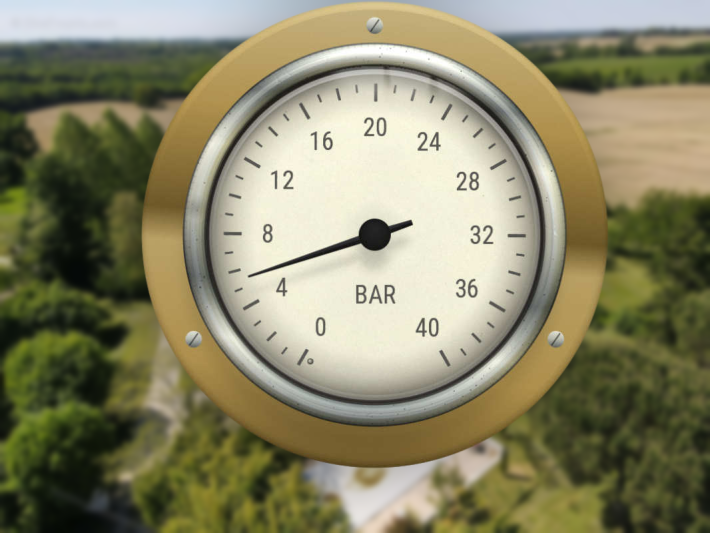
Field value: 5.5bar
